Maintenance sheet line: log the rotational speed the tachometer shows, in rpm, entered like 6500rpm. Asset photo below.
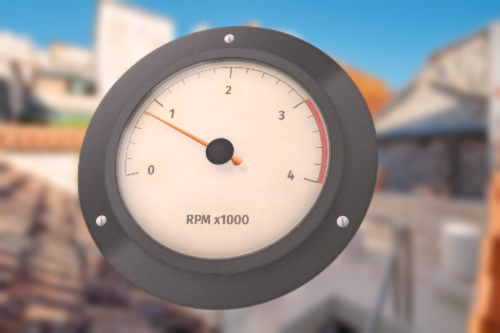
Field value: 800rpm
